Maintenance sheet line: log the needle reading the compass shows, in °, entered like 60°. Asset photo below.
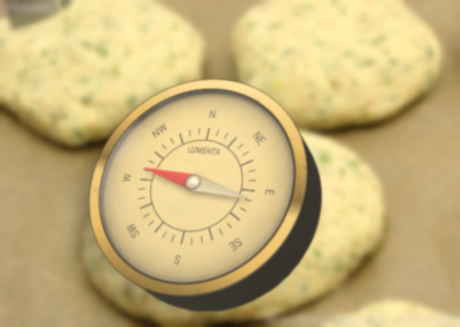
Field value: 280°
